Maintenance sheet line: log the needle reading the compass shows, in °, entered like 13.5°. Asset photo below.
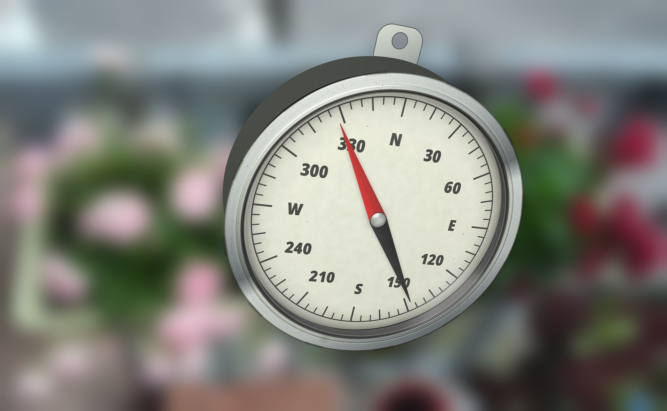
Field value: 327.5°
